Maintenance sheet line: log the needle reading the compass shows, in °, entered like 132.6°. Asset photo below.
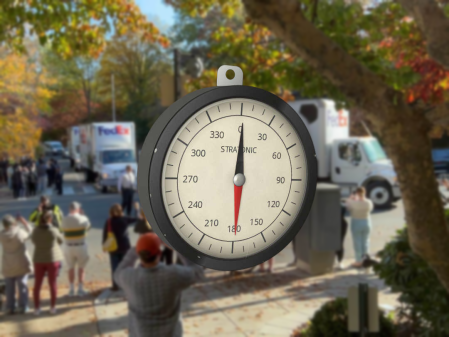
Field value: 180°
